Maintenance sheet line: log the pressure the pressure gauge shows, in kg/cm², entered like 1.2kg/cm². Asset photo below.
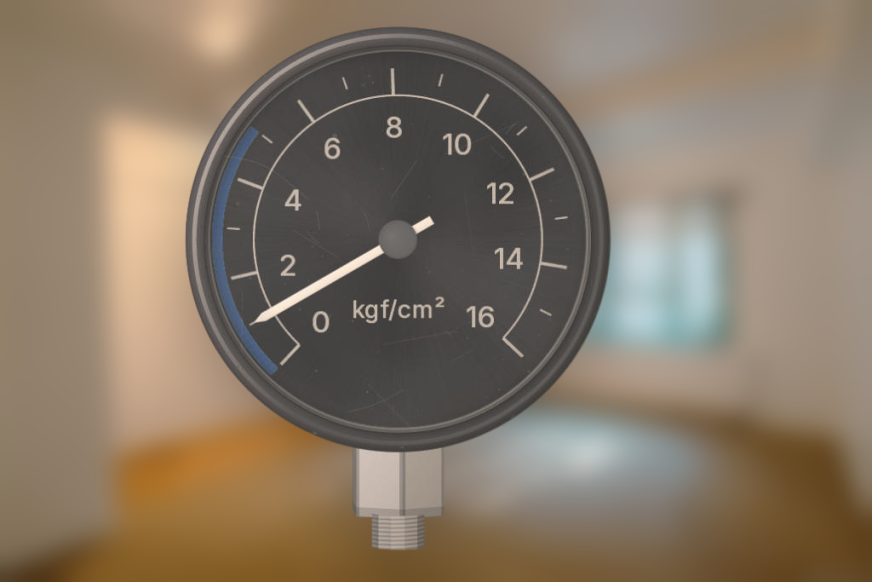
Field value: 1kg/cm²
